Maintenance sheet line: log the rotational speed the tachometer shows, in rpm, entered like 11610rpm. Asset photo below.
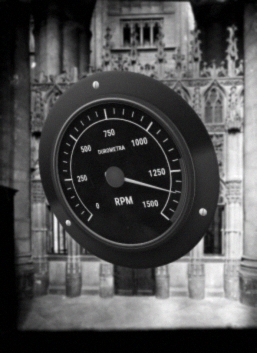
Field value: 1350rpm
